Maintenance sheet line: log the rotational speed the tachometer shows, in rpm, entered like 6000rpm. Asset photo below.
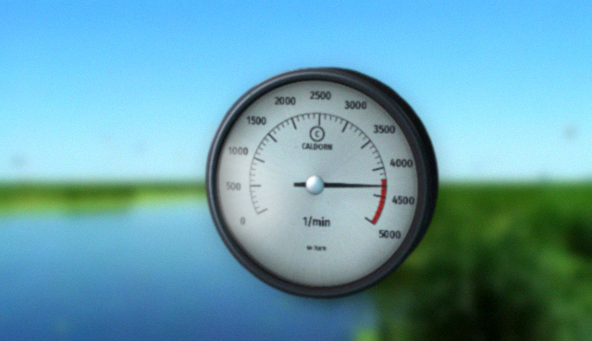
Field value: 4300rpm
